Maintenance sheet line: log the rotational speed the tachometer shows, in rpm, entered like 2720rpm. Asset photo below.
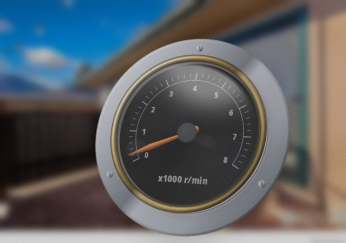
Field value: 200rpm
